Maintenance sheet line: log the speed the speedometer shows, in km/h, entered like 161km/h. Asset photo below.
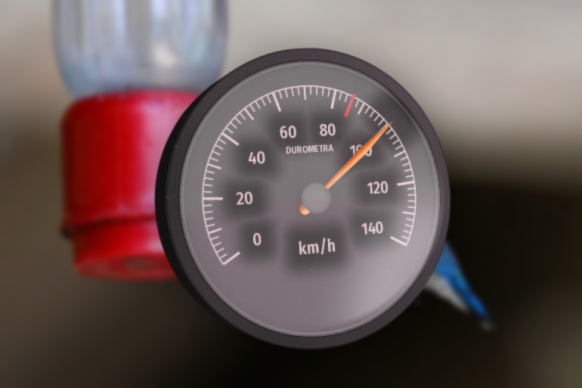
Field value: 100km/h
